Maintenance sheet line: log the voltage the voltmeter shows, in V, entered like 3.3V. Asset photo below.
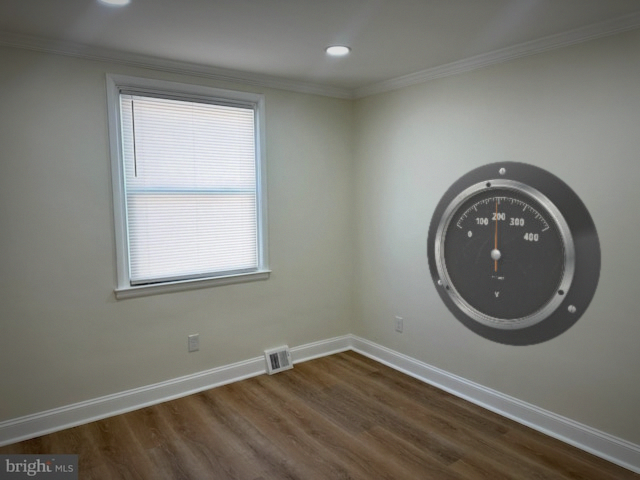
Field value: 200V
